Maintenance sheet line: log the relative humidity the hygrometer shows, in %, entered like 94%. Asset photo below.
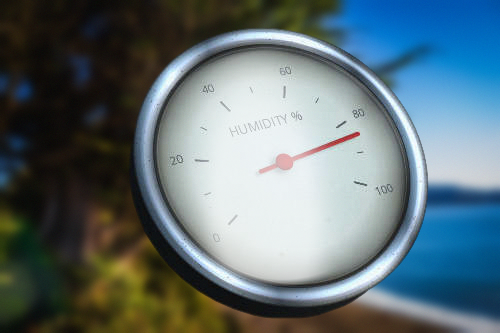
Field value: 85%
